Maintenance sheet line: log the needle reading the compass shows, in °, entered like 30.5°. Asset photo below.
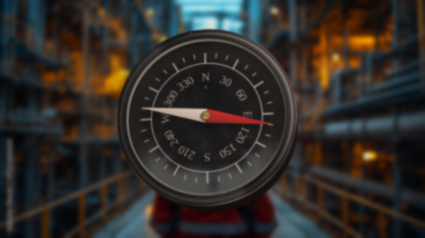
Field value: 100°
